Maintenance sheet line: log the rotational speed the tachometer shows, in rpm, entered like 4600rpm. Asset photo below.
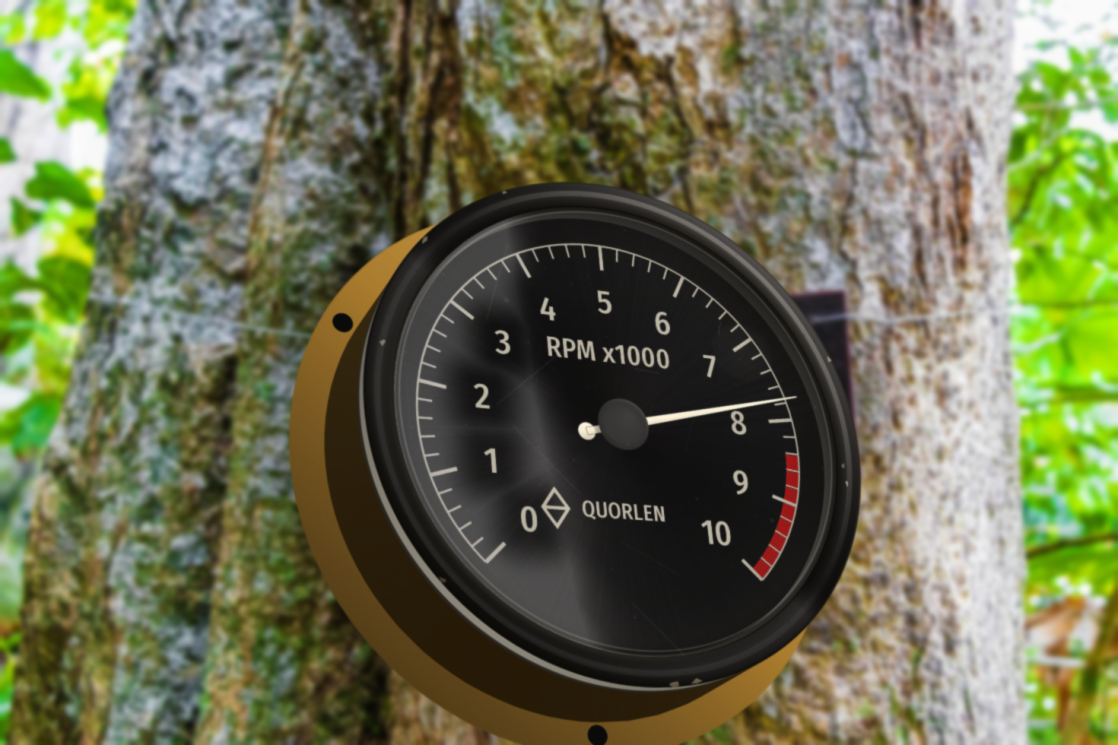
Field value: 7800rpm
